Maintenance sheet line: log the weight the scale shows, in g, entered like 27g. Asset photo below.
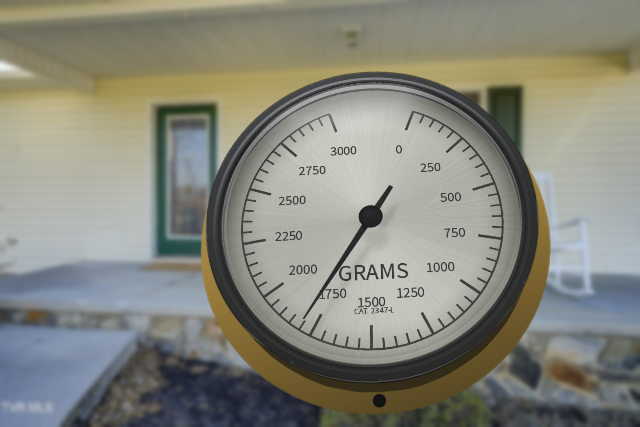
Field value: 1800g
